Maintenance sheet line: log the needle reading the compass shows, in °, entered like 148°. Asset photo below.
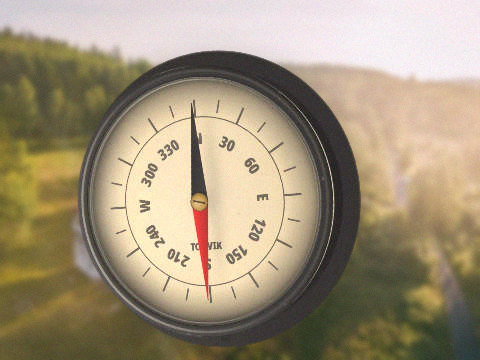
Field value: 180°
